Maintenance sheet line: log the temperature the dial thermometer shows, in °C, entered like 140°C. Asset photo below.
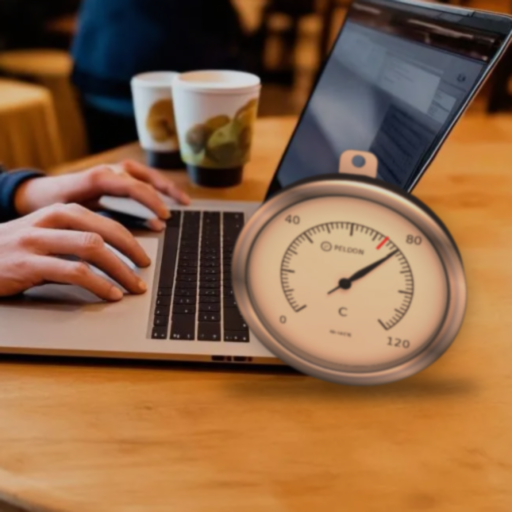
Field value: 80°C
